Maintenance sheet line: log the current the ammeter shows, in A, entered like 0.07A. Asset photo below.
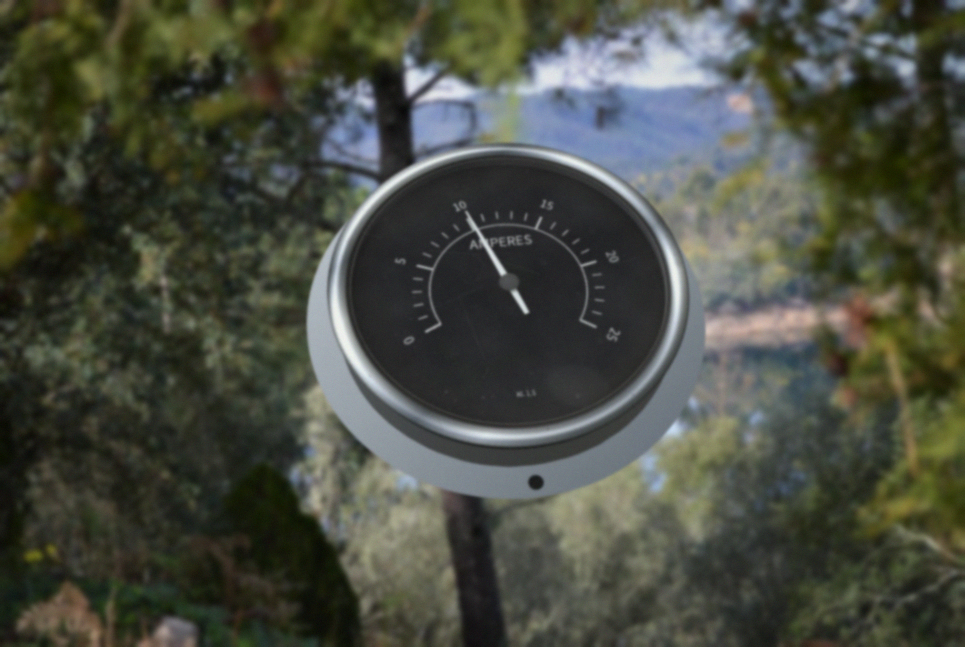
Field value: 10A
